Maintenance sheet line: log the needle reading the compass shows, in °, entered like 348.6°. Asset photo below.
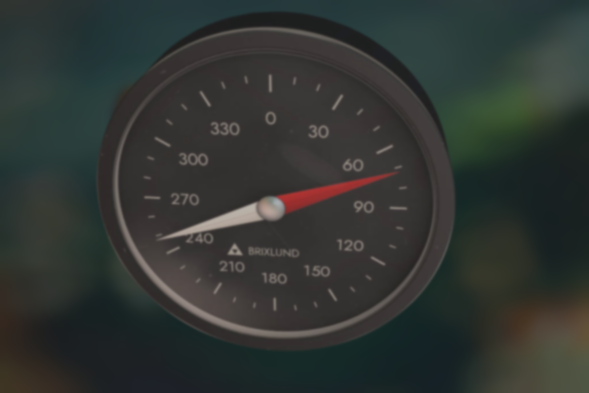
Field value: 70°
